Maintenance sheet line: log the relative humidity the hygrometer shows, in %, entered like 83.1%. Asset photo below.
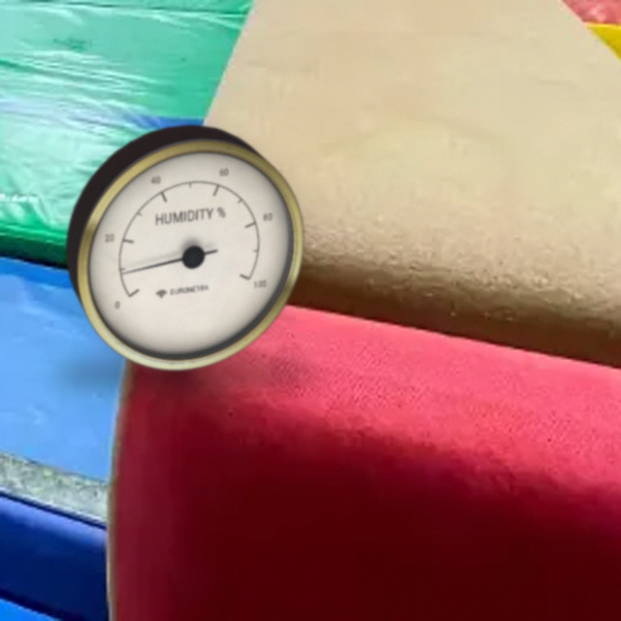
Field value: 10%
